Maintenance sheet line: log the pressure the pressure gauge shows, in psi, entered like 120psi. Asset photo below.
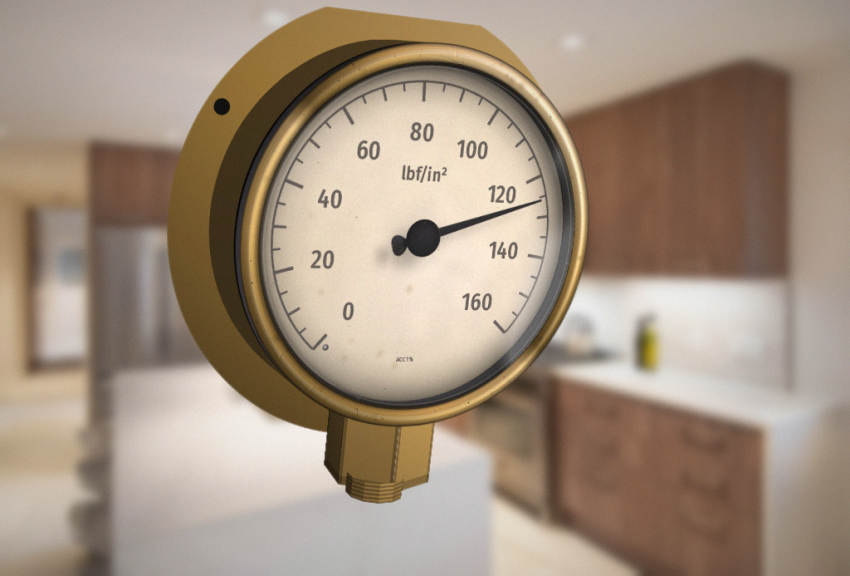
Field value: 125psi
